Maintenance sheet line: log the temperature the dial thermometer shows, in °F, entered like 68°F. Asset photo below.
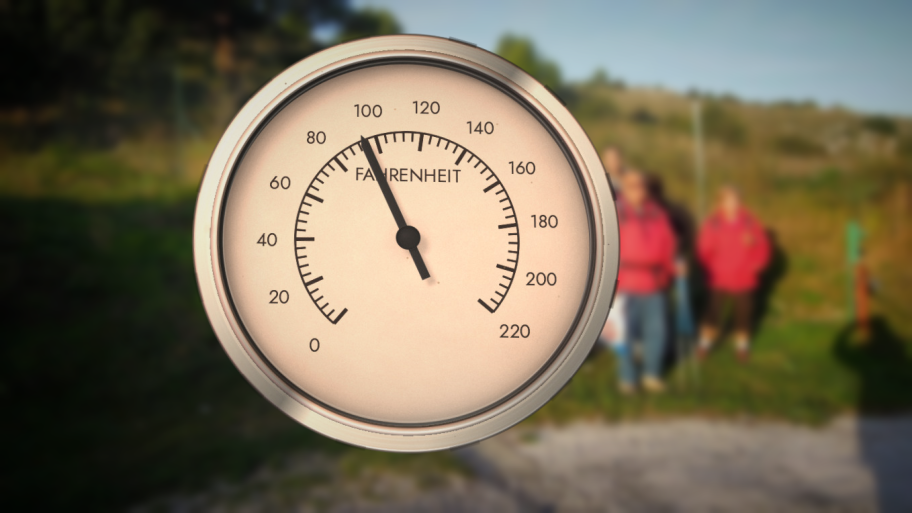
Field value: 94°F
